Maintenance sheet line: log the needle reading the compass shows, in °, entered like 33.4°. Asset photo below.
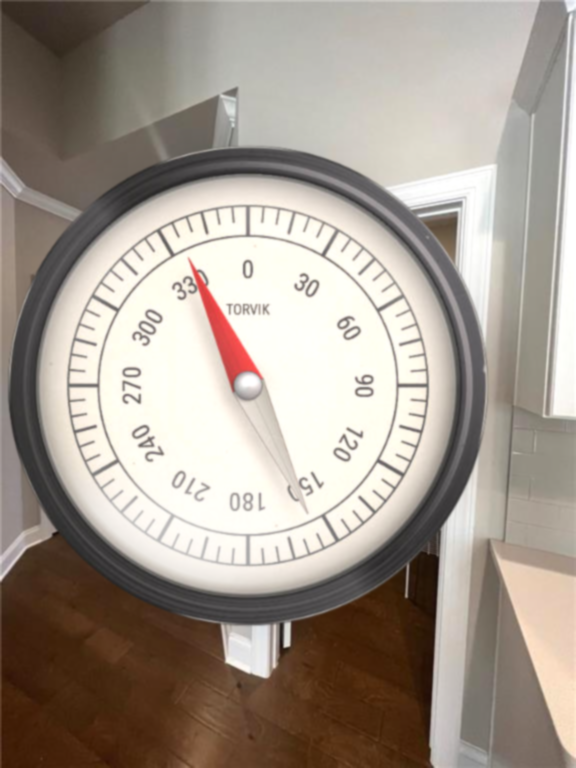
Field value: 335°
